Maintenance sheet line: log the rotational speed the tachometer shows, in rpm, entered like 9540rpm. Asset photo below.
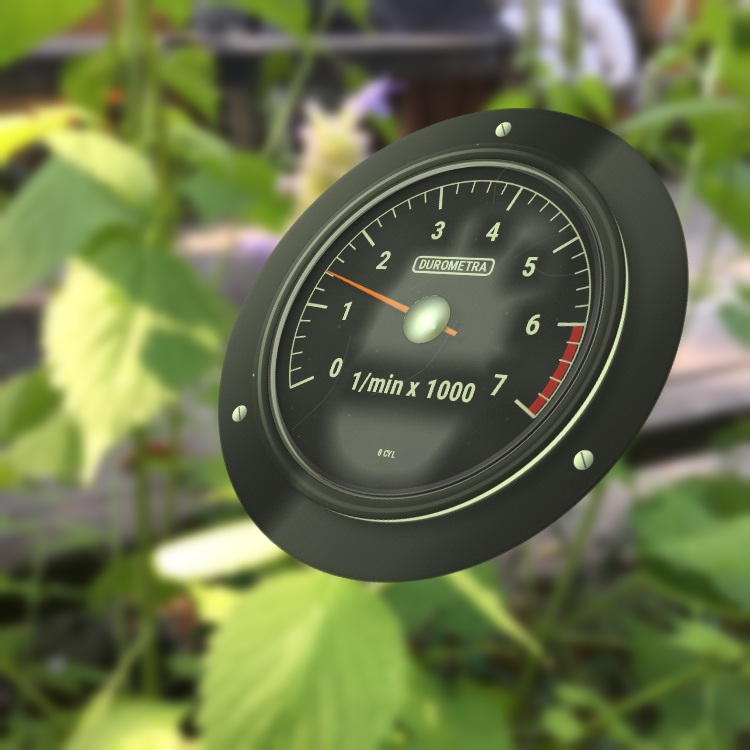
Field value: 1400rpm
